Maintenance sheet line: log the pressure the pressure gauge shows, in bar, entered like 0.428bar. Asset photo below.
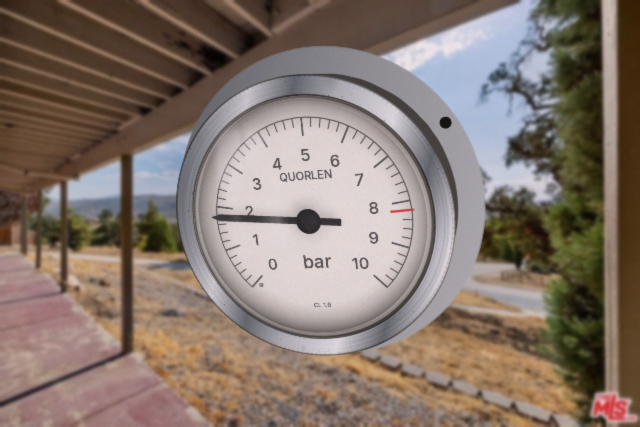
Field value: 1.8bar
